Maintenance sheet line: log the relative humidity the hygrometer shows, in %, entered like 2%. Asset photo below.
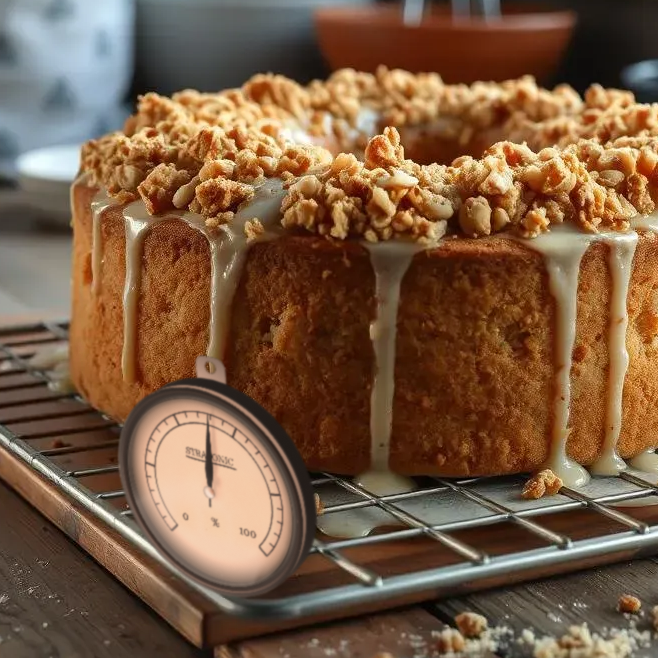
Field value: 52%
